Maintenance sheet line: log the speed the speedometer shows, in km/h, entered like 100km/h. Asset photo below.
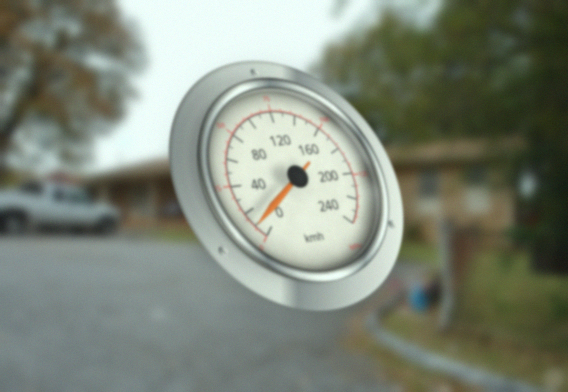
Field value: 10km/h
